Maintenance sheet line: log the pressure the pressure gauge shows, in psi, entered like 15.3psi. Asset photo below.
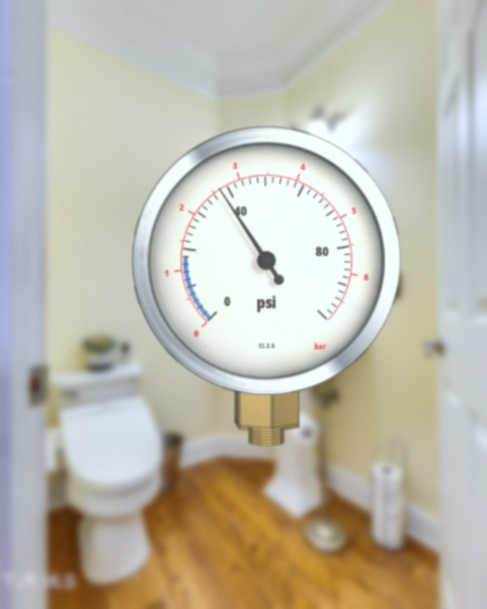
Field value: 38psi
